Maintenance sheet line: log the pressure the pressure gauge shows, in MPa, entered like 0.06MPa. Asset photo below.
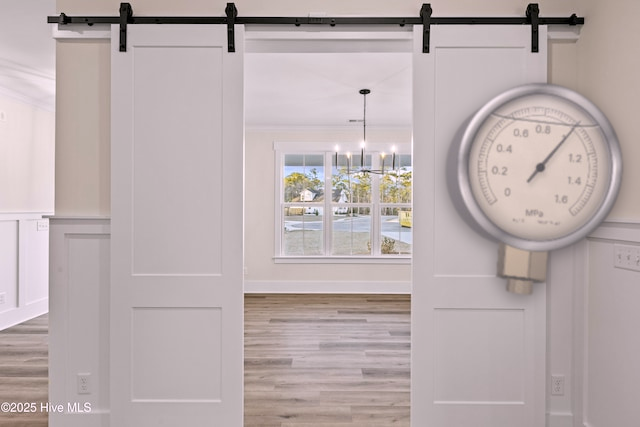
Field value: 1MPa
